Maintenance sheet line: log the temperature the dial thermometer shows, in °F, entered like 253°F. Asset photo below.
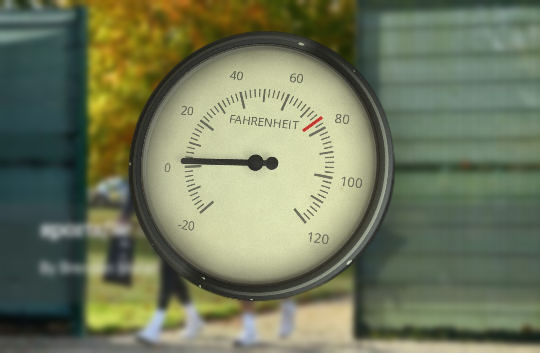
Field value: 2°F
